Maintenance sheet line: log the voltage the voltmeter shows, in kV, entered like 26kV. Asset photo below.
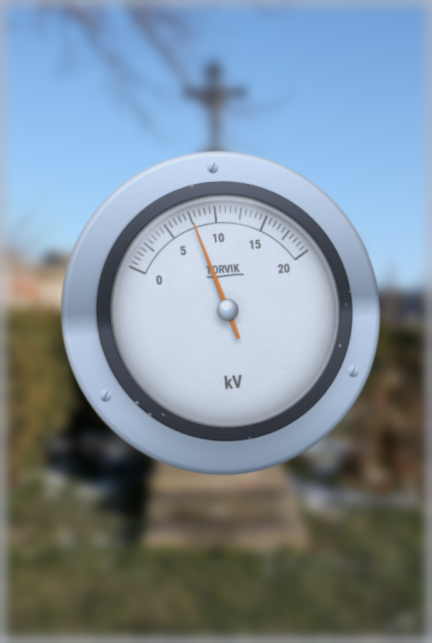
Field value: 7.5kV
